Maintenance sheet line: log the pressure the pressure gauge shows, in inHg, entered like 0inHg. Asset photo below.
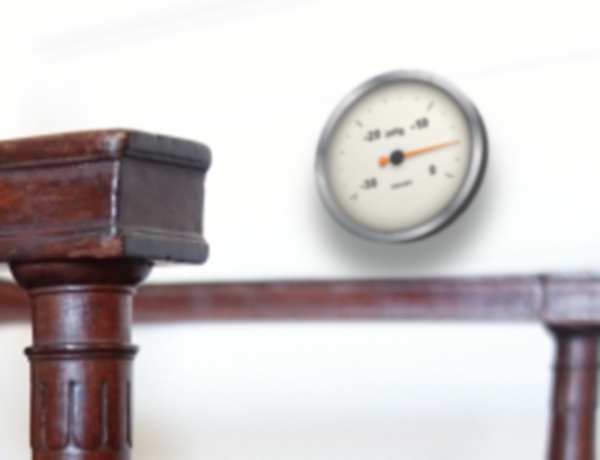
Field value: -4inHg
